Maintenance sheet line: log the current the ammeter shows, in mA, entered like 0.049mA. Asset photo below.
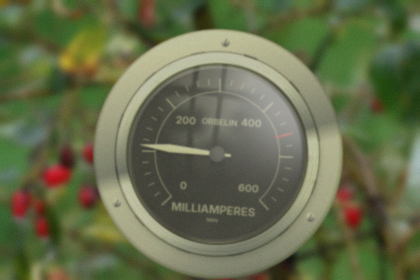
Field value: 110mA
